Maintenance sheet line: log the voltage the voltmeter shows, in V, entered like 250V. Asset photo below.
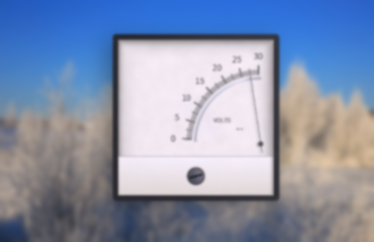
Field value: 27.5V
